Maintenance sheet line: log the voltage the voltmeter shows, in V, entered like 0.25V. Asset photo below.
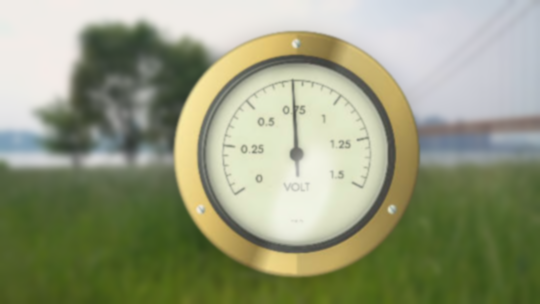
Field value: 0.75V
